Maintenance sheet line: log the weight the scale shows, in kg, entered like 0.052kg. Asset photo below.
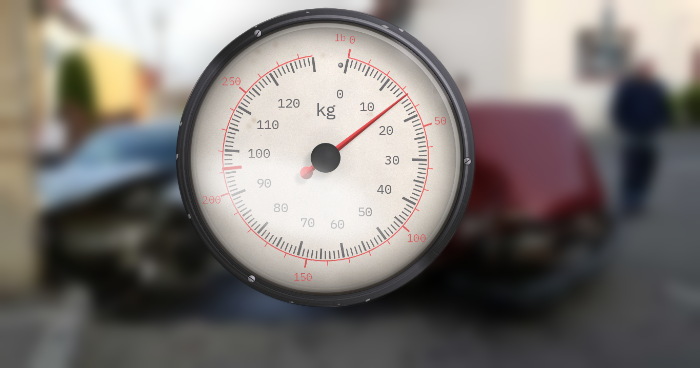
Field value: 15kg
